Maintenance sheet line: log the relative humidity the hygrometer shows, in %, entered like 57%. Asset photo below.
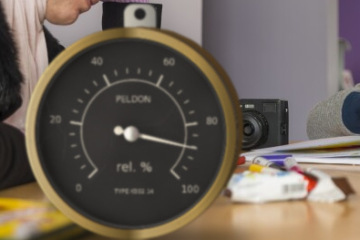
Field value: 88%
